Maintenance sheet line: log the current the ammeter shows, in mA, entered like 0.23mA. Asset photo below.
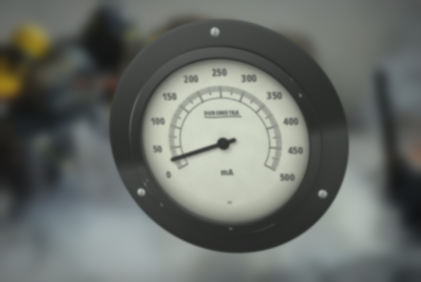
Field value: 25mA
